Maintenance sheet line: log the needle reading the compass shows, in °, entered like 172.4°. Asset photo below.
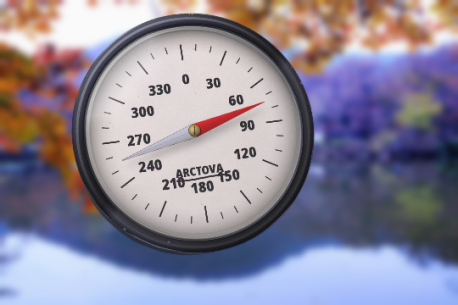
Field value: 75°
